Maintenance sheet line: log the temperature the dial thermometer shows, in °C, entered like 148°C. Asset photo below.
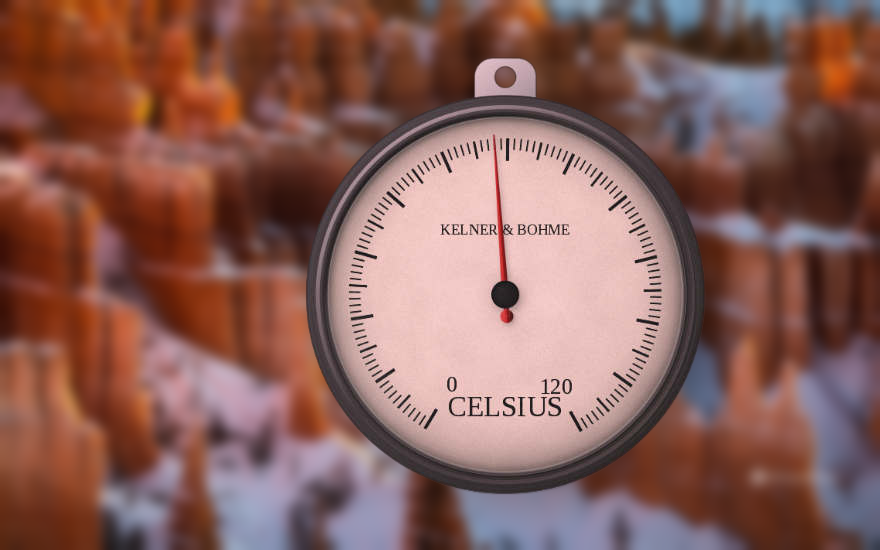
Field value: 58°C
